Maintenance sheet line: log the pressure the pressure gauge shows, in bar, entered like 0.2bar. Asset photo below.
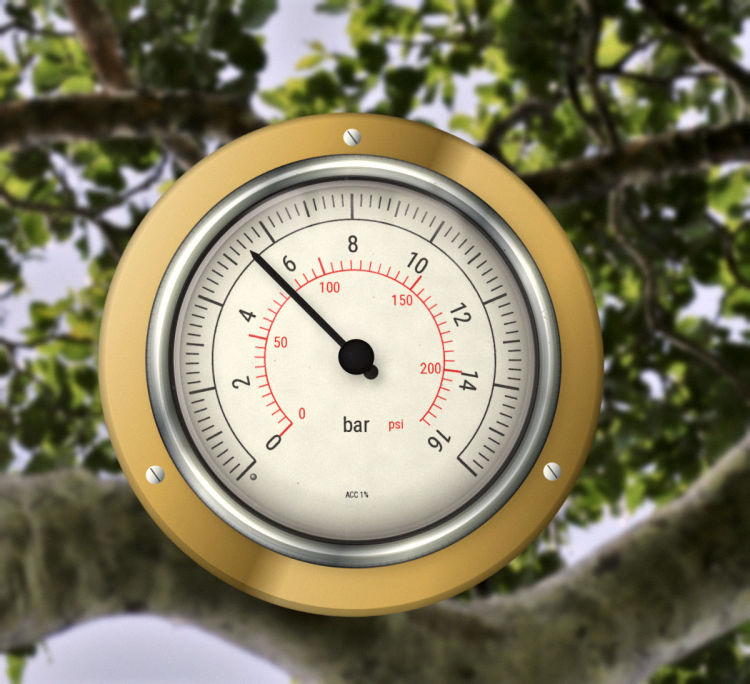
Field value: 5.4bar
